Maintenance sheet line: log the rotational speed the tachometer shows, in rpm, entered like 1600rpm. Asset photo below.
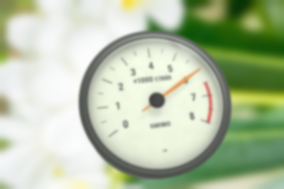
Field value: 6000rpm
